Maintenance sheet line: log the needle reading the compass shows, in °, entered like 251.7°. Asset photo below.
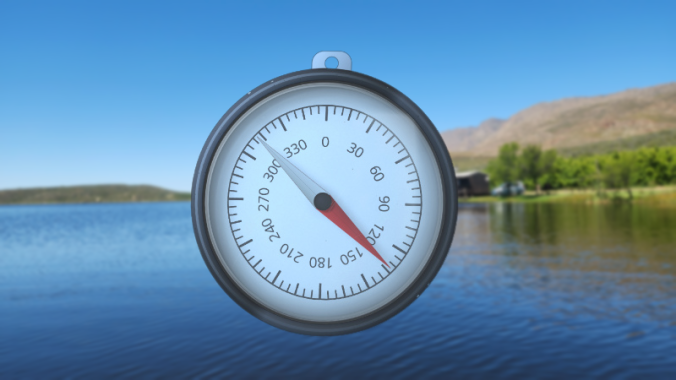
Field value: 132.5°
